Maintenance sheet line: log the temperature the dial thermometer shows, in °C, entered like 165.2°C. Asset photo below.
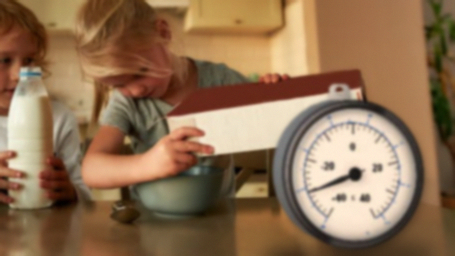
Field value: -30°C
